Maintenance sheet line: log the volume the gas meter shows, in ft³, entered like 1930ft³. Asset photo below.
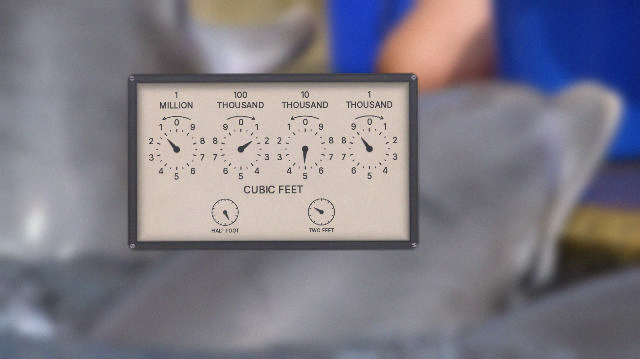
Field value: 114900ft³
